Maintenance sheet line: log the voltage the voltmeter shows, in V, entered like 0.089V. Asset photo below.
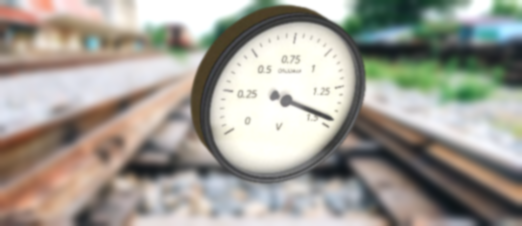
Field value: 1.45V
